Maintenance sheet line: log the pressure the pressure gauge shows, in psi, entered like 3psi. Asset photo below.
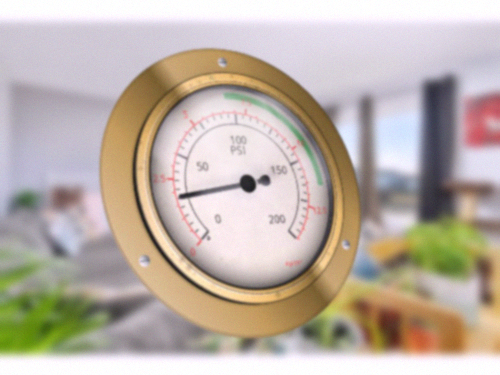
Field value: 25psi
